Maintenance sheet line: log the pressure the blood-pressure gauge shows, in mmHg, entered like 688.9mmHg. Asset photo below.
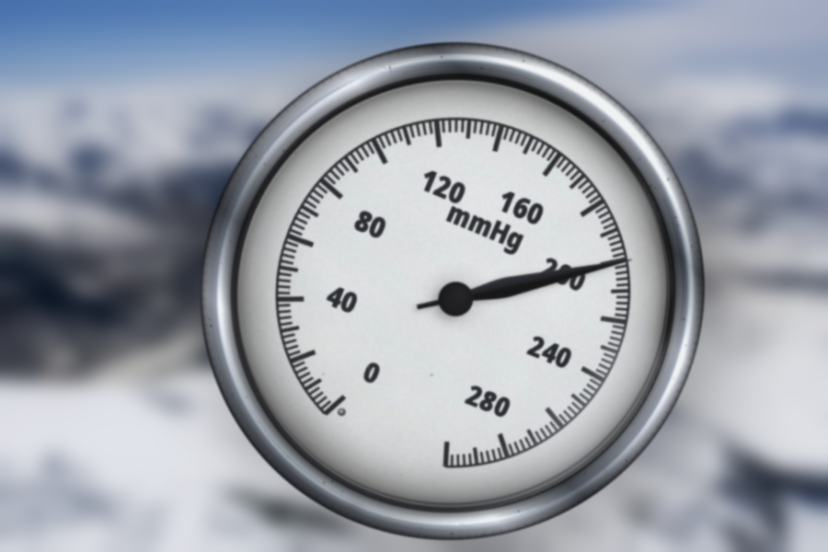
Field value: 200mmHg
